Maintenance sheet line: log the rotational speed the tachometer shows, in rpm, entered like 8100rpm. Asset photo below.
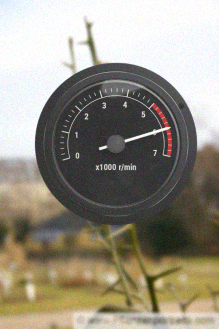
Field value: 6000rpm
